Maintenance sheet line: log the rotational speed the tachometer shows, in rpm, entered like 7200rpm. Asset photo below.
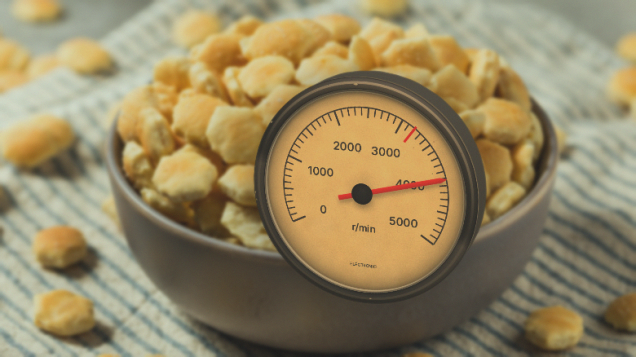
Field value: 4000rpm
